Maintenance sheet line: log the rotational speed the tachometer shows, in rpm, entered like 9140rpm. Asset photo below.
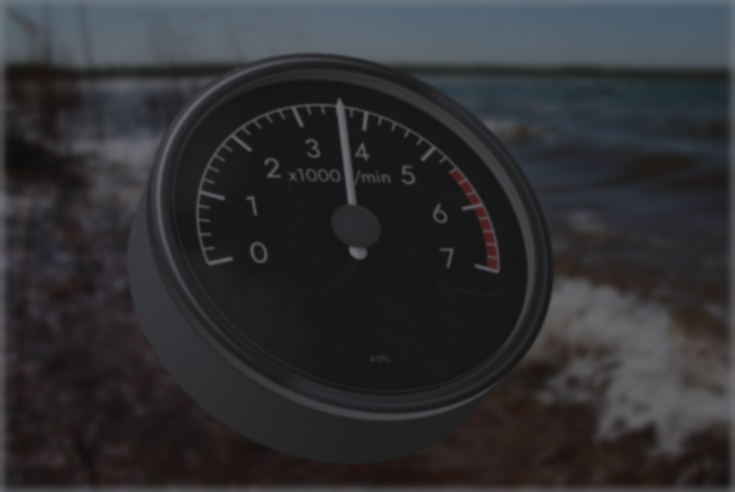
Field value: 3600rpm
